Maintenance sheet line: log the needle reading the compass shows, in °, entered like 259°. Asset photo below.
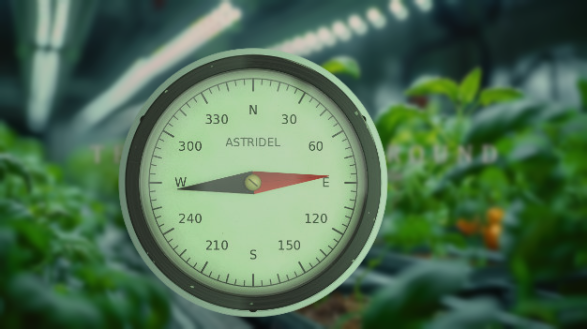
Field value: 85°
